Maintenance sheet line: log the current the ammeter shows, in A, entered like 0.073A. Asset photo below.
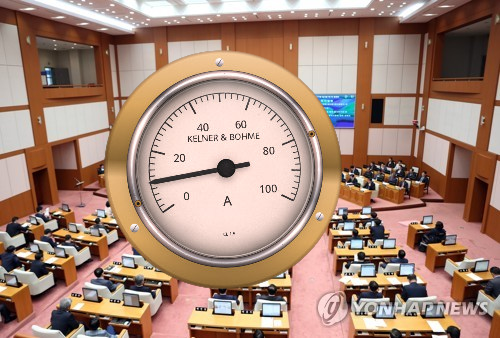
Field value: 10A
